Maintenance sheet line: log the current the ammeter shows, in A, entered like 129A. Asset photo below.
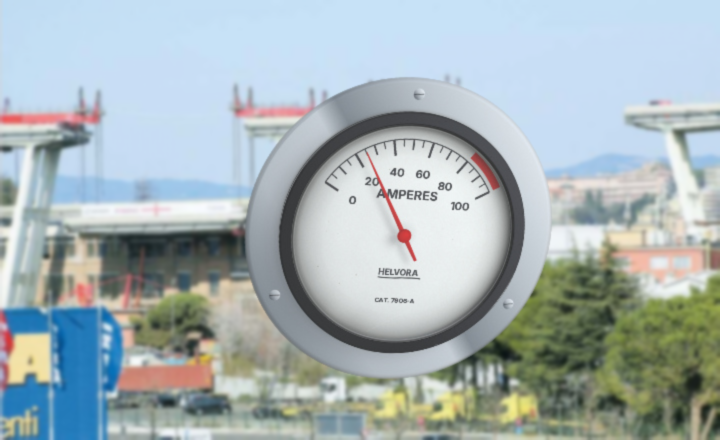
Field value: 25A
